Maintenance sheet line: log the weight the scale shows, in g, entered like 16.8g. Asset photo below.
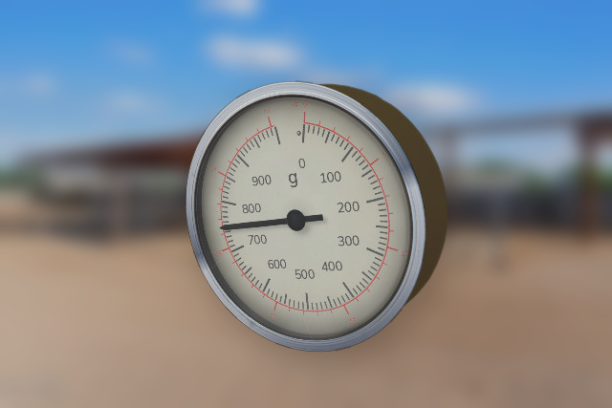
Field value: 750g
